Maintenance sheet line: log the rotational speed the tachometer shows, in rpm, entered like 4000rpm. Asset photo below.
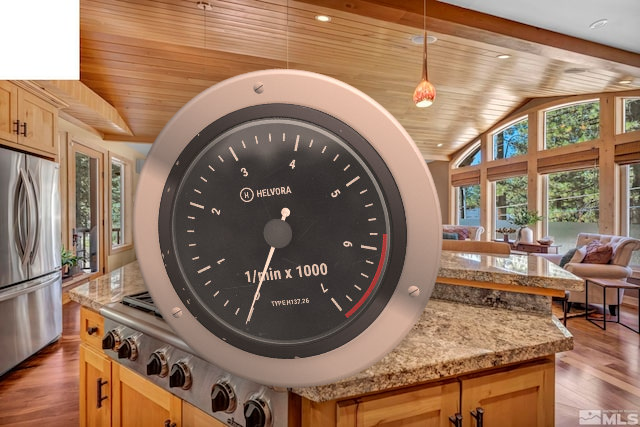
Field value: 0rpm
